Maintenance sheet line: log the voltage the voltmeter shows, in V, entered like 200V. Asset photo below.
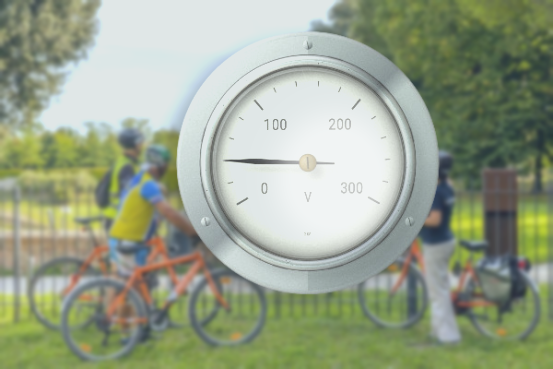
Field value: 40V
